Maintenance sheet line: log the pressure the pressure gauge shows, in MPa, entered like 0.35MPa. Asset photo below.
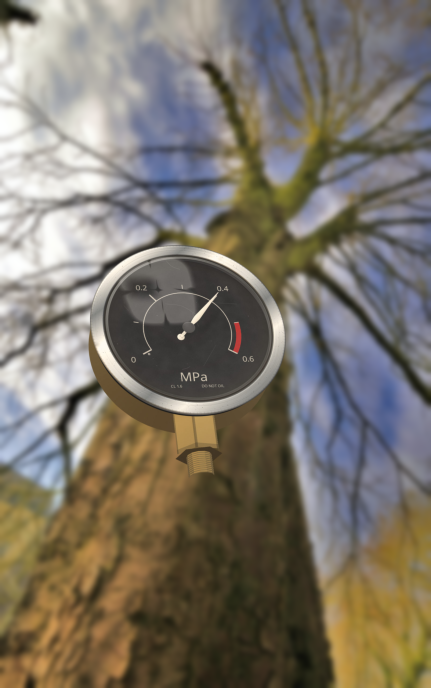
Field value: 0.4MPa
